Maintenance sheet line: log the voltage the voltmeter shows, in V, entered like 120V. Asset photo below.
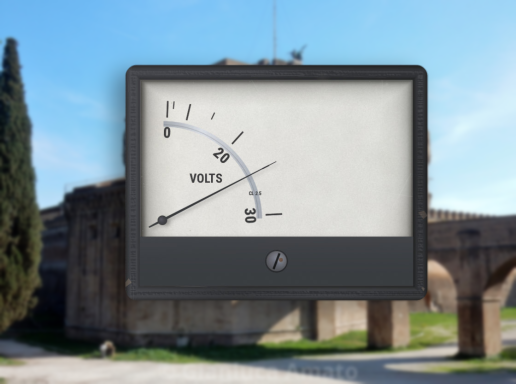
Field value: 25V
